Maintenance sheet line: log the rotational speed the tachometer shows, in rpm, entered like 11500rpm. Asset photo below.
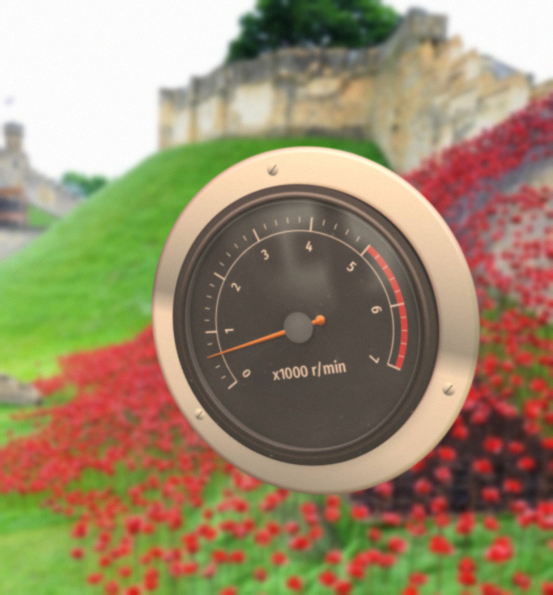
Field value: 600rpm
